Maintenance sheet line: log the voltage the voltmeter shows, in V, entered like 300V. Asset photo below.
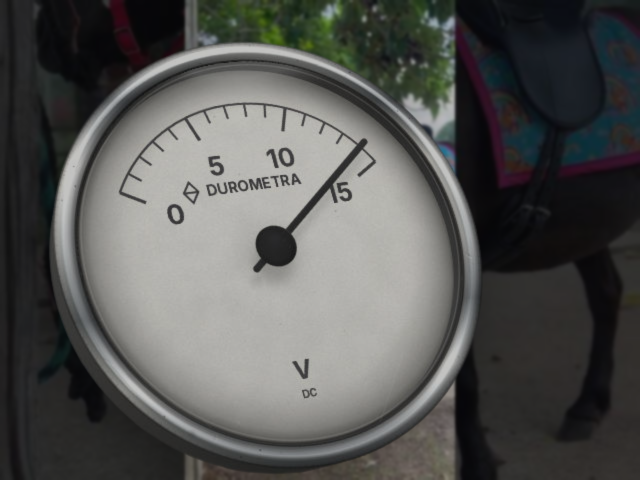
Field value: 14V
